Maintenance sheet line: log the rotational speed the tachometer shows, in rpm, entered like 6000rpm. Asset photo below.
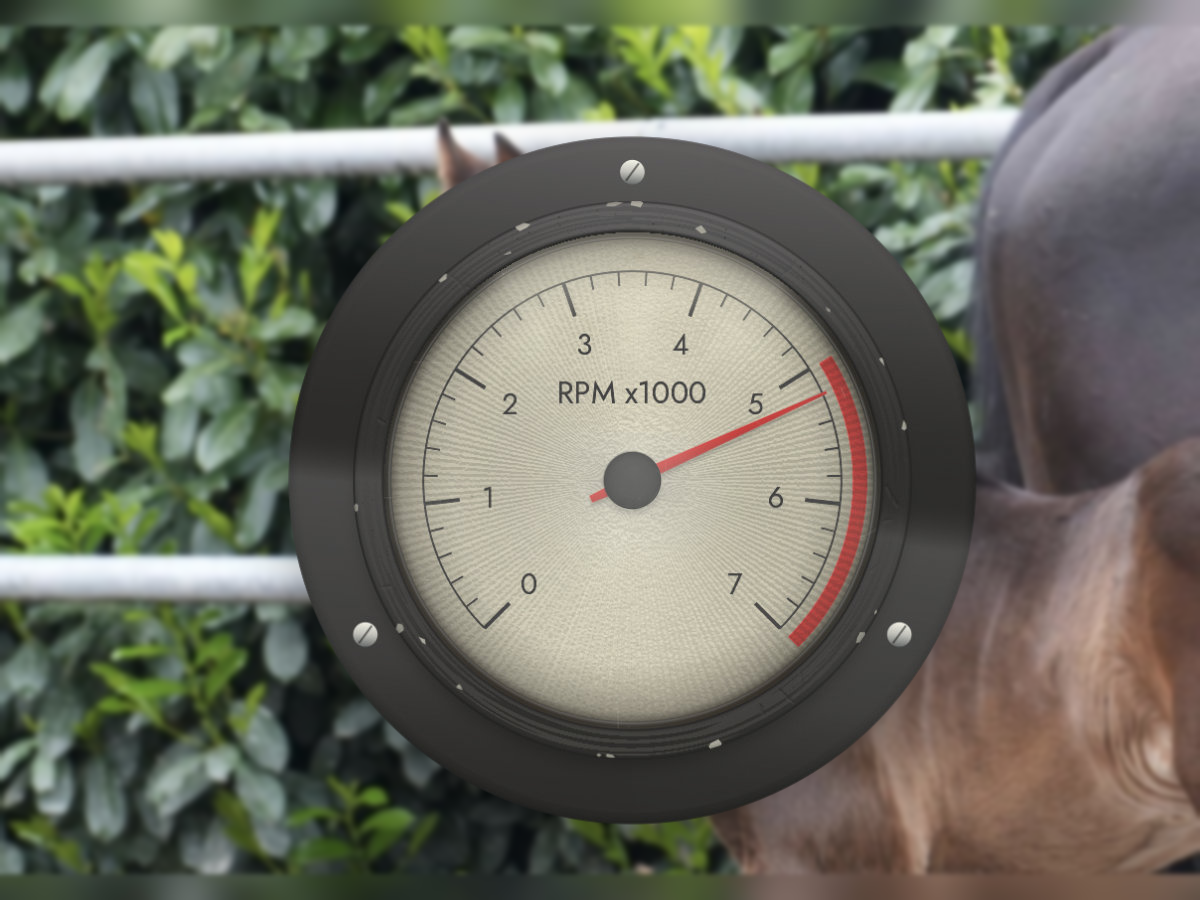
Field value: 5200rpm
